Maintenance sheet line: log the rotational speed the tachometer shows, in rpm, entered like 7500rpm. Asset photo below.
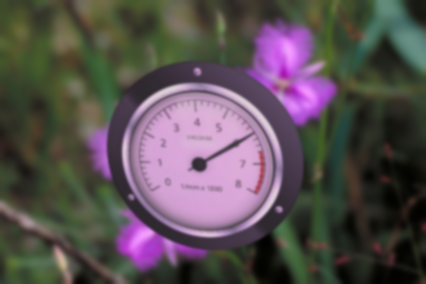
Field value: 6000rpm
